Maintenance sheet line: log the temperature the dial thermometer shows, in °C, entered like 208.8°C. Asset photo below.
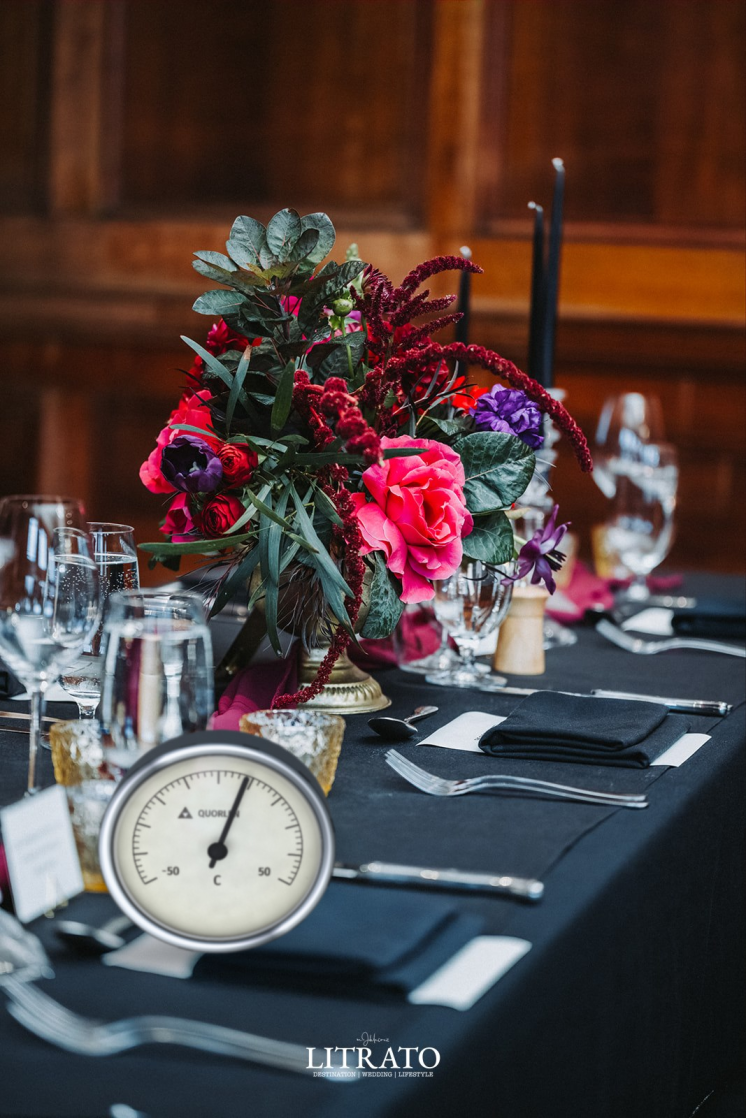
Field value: 8°C
